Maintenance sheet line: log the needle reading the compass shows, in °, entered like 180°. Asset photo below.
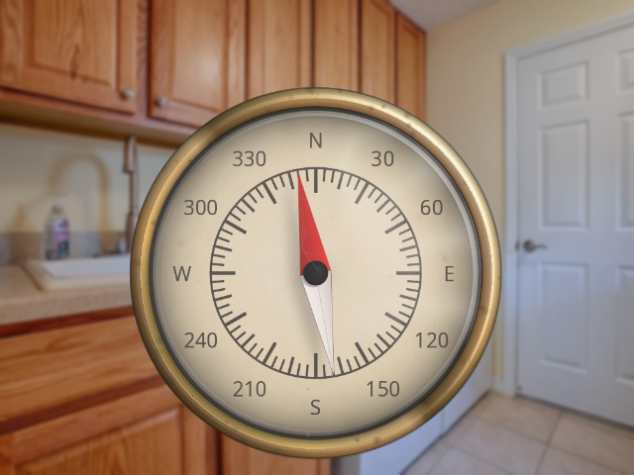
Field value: 350°
